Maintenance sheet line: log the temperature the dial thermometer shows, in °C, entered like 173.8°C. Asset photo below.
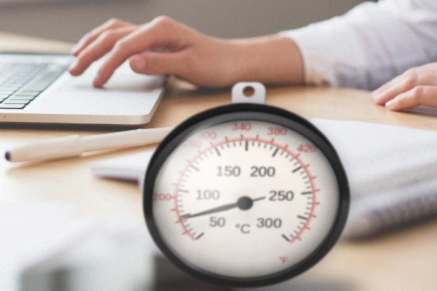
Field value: 75°C
